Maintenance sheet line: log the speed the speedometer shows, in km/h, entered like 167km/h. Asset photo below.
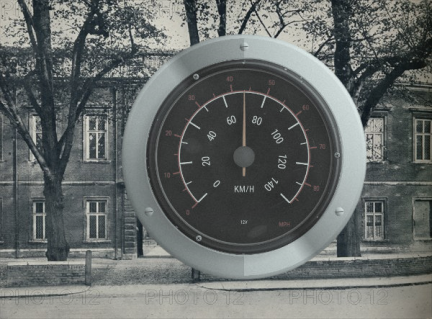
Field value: 70km/h
